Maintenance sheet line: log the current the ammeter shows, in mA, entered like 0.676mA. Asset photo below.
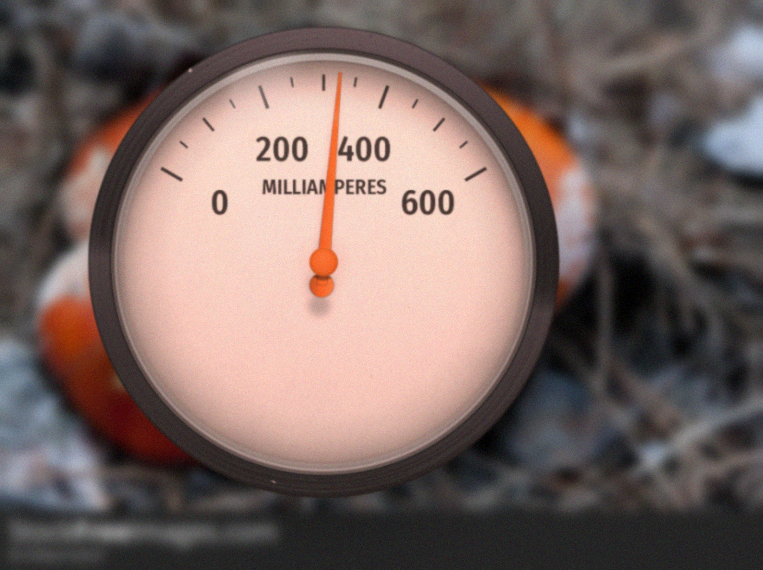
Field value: 325mA
